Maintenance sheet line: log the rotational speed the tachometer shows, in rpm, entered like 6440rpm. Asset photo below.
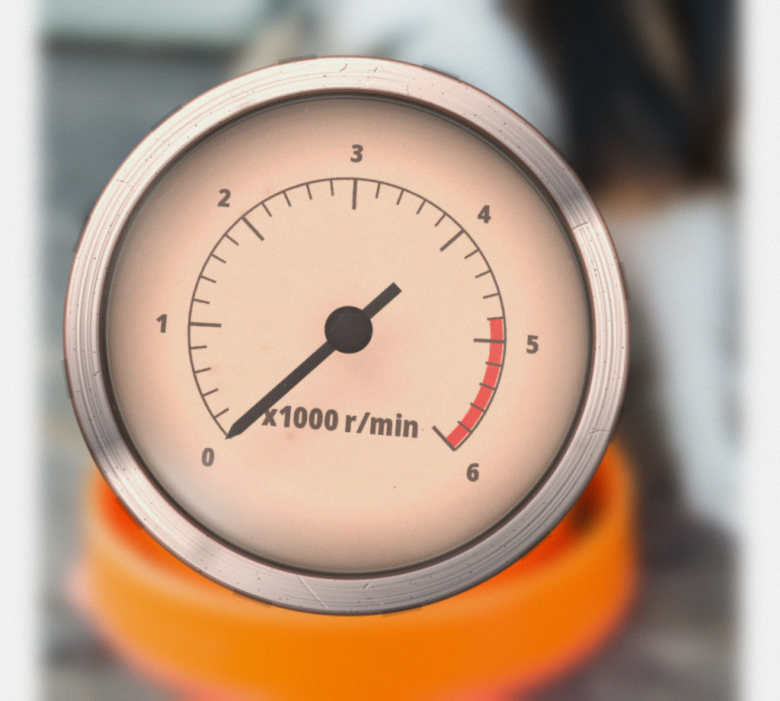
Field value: 0rpm
